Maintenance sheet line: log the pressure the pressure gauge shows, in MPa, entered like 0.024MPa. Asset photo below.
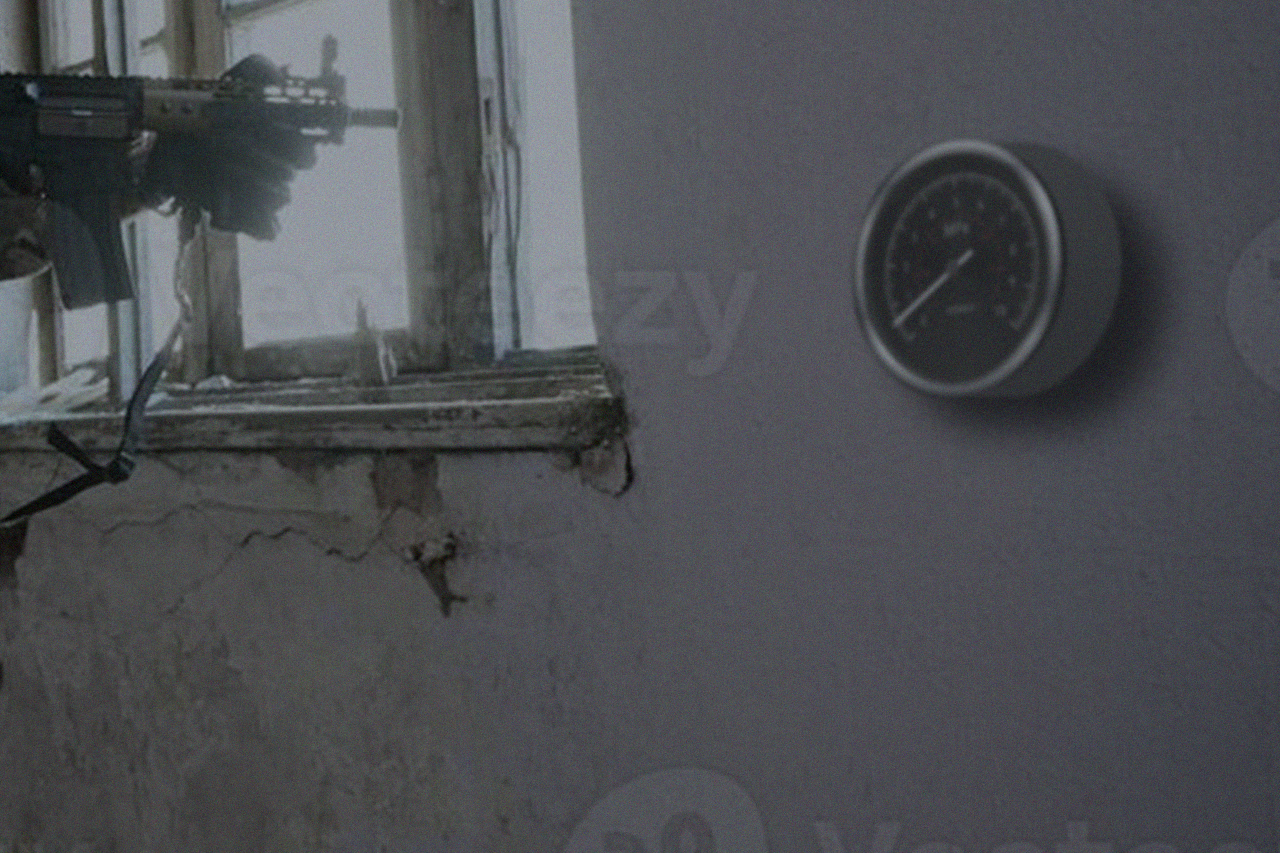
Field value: 0.5MPa
